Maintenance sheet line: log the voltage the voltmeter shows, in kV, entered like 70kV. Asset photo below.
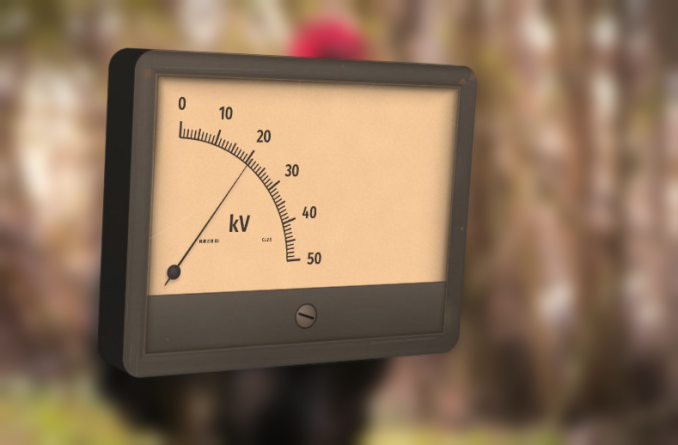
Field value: 20kV
